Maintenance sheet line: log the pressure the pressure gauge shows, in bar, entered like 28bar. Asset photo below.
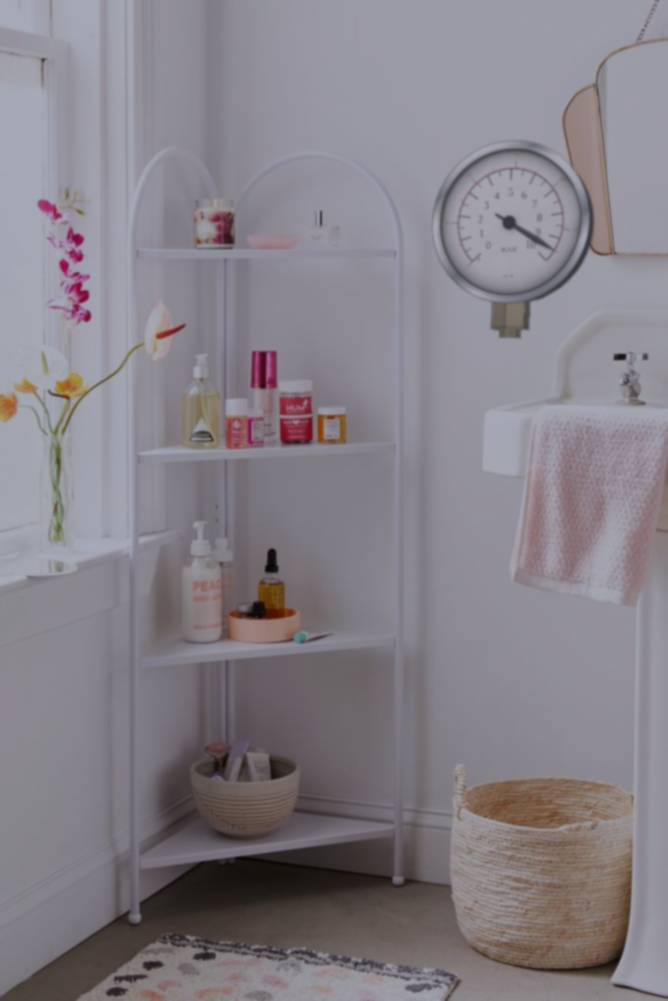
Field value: 9.5bar
